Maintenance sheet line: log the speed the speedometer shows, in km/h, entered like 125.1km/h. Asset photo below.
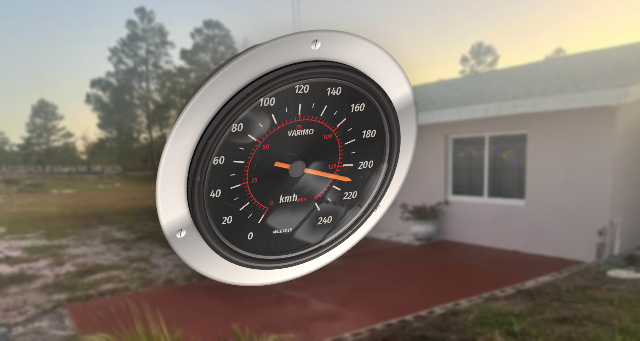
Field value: 210km/h
